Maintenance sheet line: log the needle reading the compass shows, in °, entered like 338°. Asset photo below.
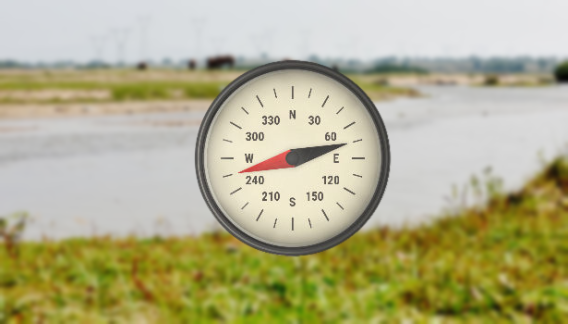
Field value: 255°
